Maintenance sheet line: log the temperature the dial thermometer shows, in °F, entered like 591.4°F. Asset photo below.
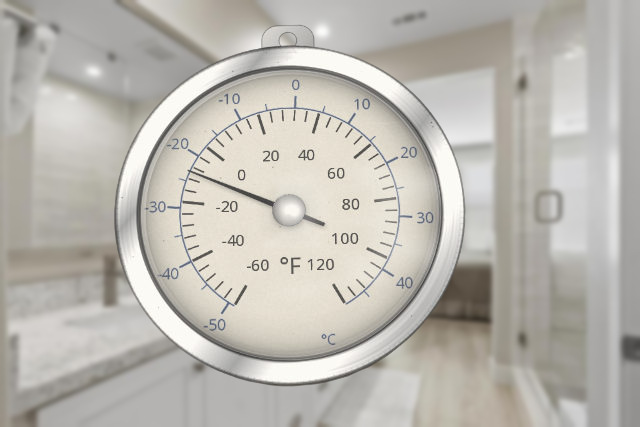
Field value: -10°F
